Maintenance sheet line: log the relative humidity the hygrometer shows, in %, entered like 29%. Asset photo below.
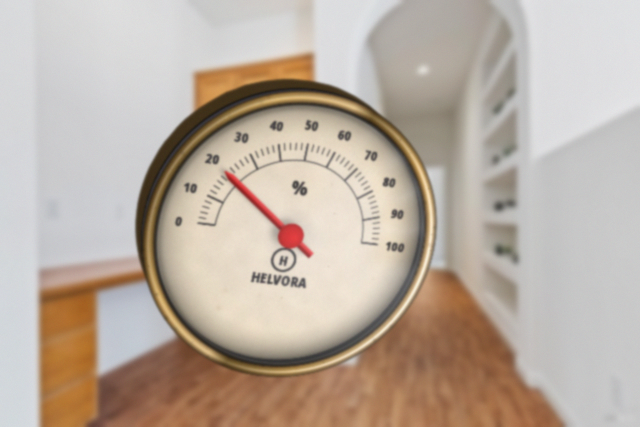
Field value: 20%
